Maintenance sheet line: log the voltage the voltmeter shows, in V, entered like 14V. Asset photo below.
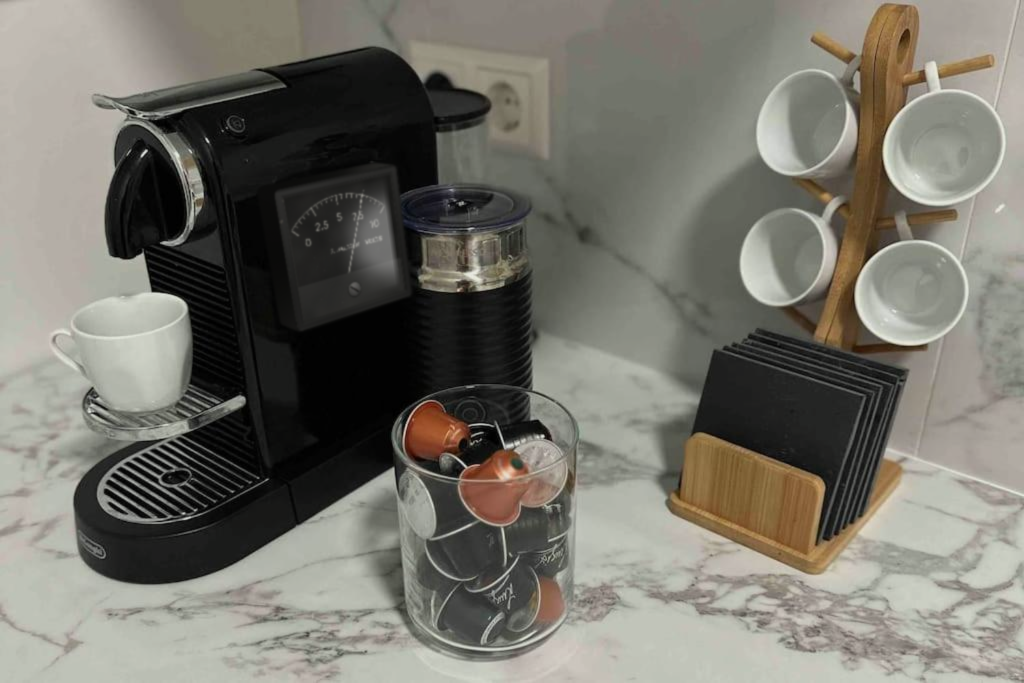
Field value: 7.5V
